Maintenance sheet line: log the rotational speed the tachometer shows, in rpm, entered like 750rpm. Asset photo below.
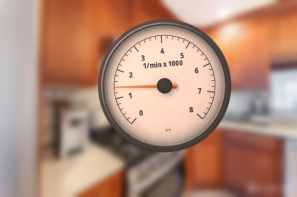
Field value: 1400rpm
